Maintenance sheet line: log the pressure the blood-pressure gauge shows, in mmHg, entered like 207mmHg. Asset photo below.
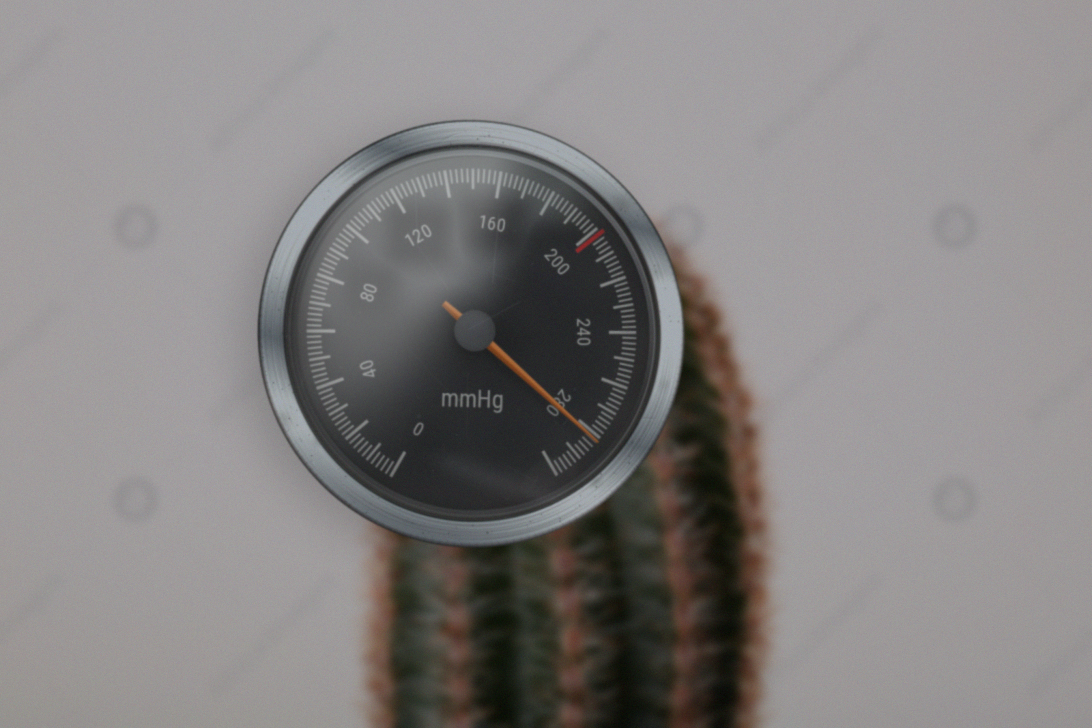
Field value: 282mmHg
